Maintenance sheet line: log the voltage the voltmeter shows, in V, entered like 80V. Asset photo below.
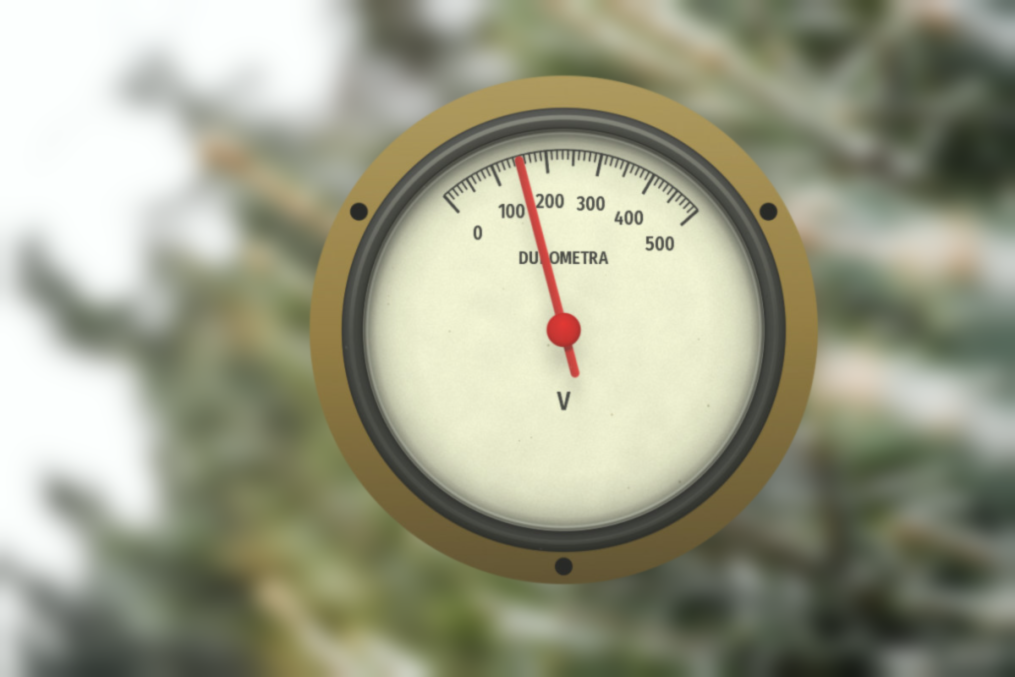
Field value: 150V
